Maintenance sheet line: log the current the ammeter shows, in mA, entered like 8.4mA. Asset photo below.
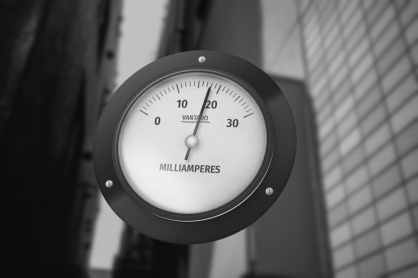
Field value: 18mA
